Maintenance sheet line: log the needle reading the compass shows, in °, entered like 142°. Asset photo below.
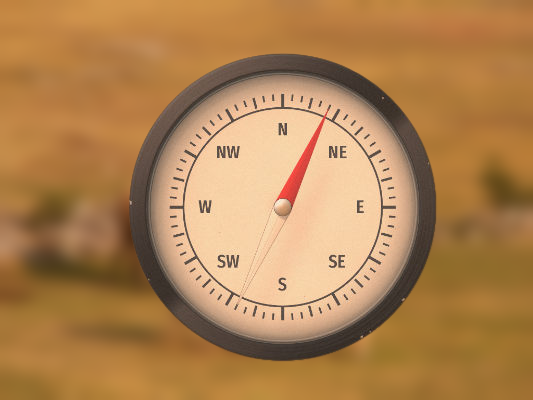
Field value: 25°
